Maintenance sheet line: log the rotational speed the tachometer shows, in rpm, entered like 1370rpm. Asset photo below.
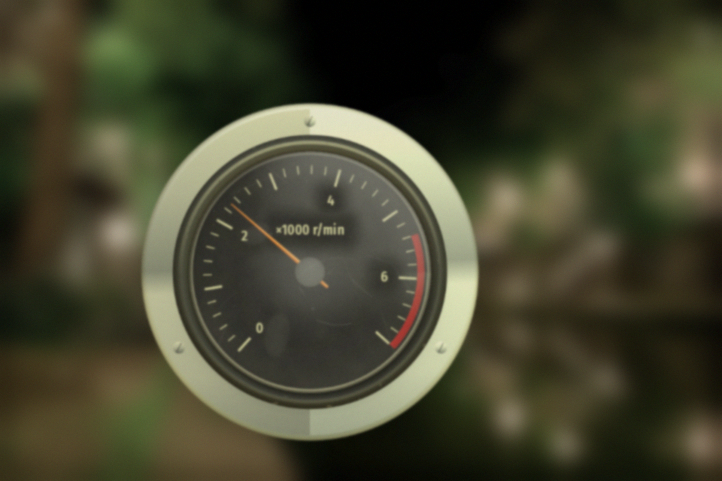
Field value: 2300rpm
